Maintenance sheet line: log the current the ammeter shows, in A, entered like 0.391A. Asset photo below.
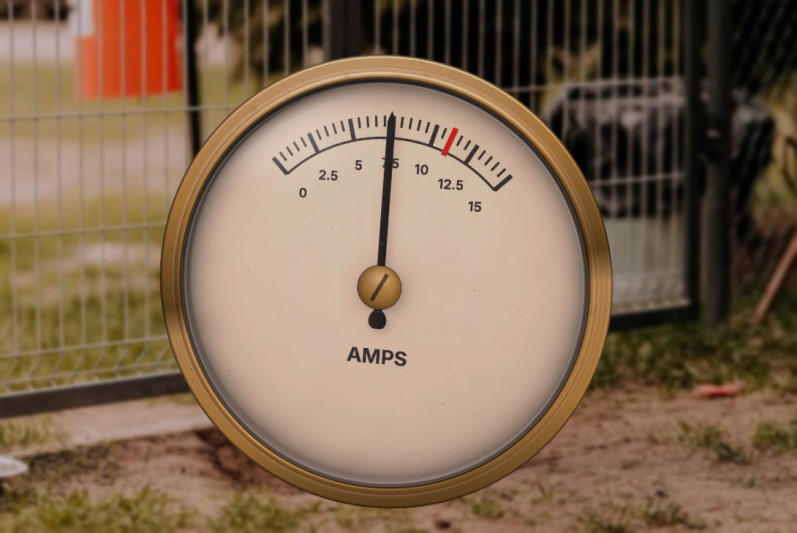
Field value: 7.5A
